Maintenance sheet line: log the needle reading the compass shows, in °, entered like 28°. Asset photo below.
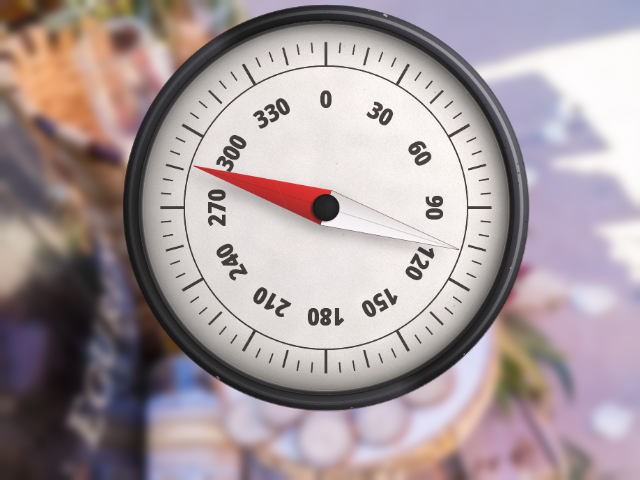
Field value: 287.5°
